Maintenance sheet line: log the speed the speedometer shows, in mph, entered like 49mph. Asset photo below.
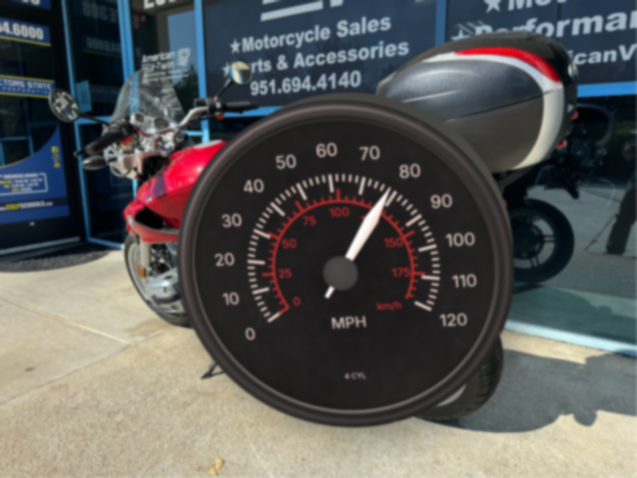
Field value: 78mph
